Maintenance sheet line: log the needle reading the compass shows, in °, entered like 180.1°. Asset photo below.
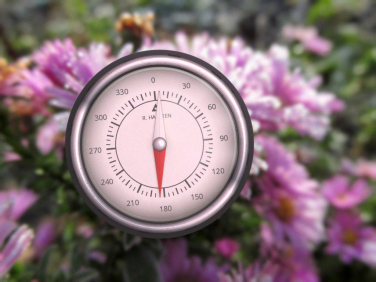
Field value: 185°
